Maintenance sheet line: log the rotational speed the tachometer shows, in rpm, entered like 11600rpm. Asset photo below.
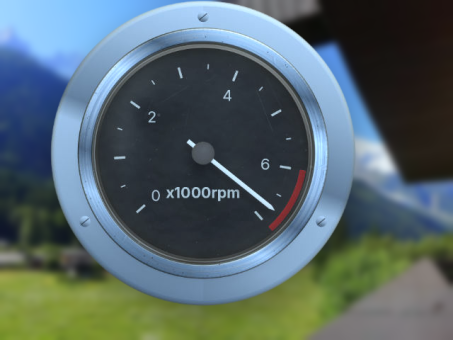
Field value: 6750rpm
